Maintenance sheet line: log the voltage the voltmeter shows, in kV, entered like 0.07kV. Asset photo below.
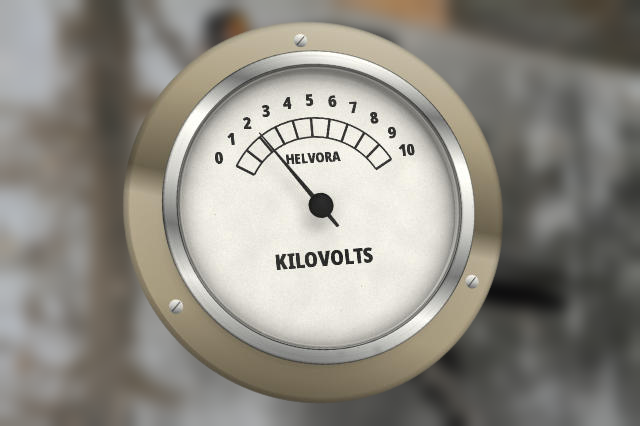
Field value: 2kV
